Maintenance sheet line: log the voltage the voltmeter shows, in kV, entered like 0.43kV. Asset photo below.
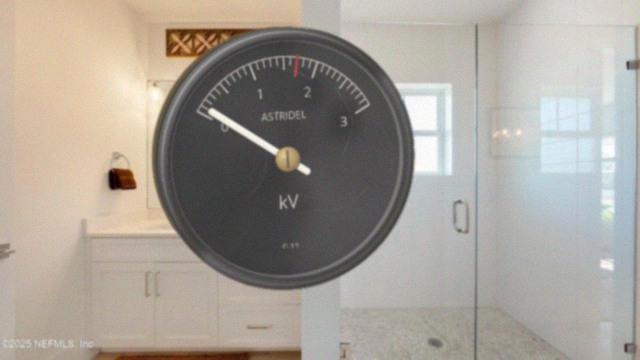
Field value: 0.1kV
